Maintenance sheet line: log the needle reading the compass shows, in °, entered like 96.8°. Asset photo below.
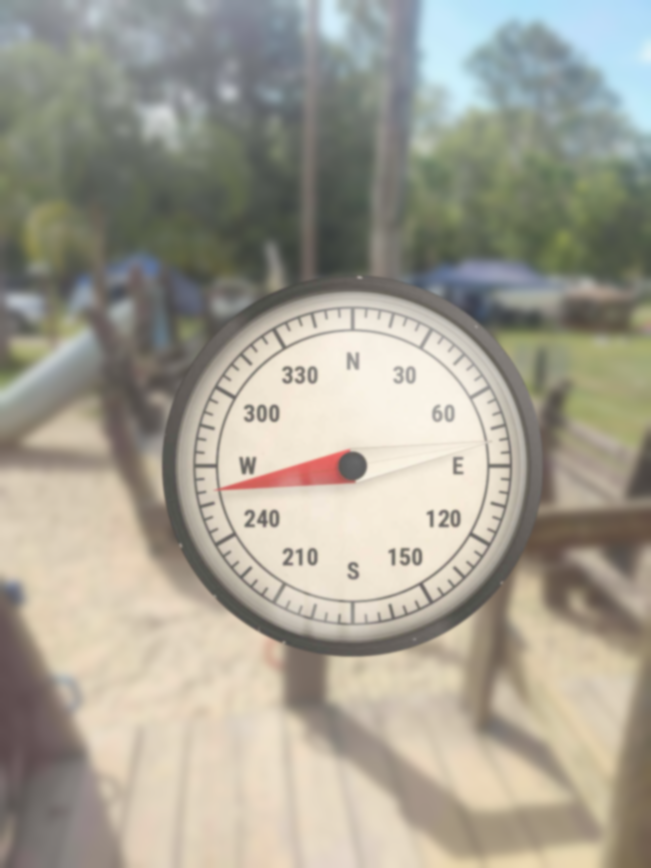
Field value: 260°
